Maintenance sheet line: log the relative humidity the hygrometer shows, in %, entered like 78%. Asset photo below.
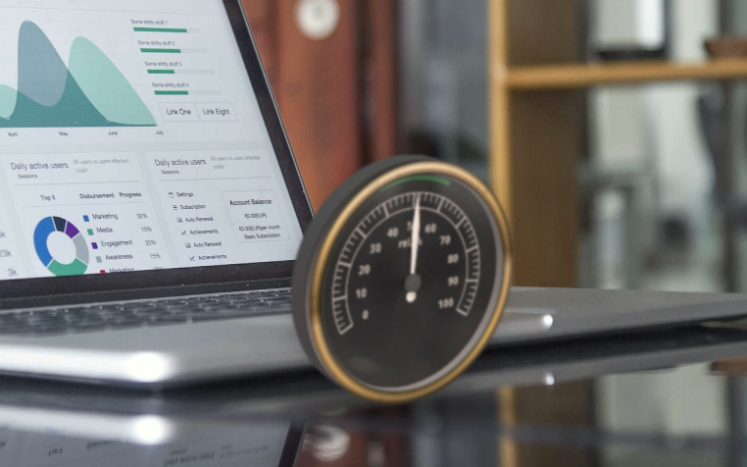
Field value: 50%
